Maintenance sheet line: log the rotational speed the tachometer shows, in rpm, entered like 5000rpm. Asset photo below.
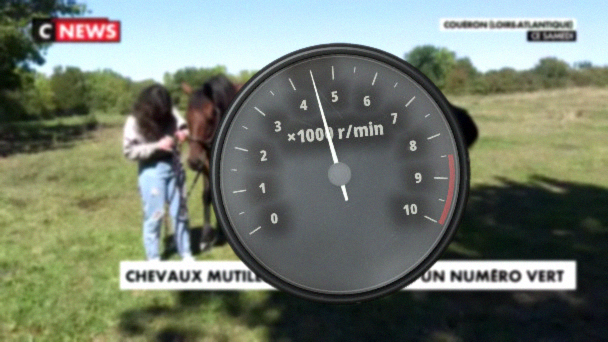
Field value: 4500rpm
